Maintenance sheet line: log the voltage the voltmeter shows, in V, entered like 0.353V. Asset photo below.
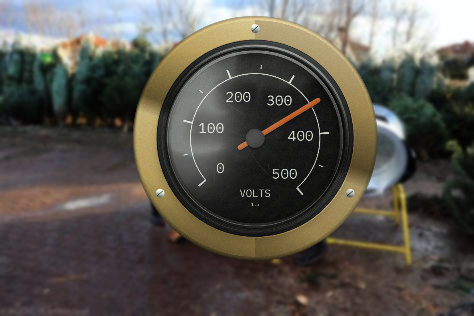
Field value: 350V
